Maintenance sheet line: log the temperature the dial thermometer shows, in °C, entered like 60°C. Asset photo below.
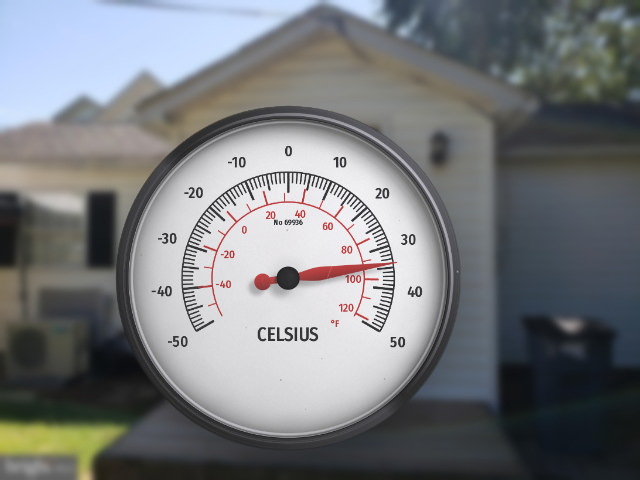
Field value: 34°C
